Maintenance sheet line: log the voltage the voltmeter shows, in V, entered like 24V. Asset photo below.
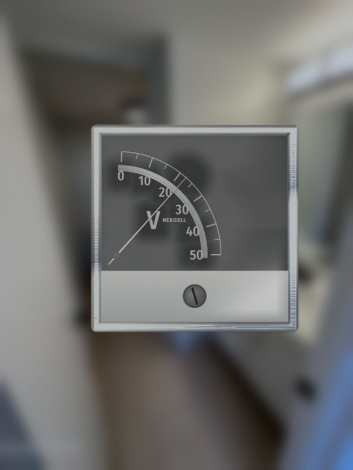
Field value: 22.5V
